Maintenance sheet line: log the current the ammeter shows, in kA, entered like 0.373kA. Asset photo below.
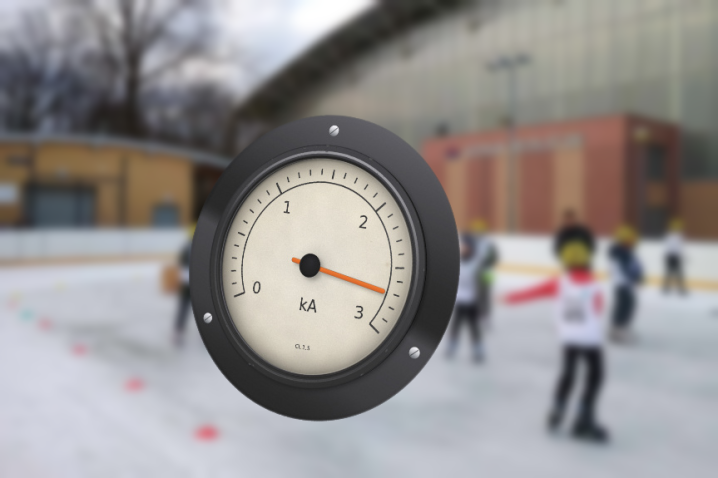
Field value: 2.7kA
